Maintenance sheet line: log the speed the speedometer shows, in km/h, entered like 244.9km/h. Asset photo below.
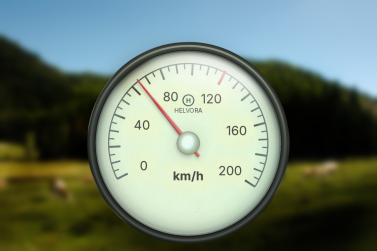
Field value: 65km/h
